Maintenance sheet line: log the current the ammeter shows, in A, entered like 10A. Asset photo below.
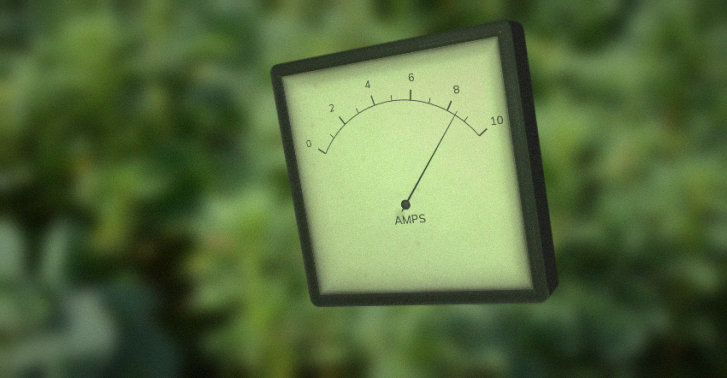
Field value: 8.5A
